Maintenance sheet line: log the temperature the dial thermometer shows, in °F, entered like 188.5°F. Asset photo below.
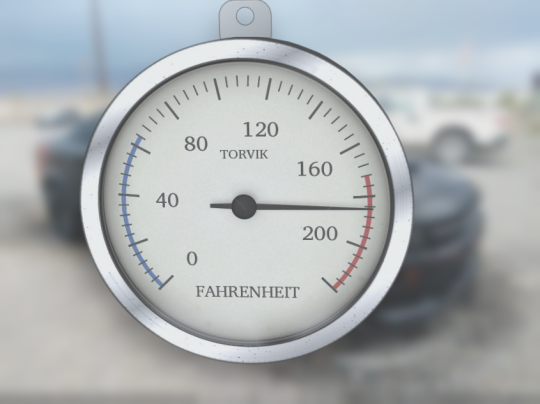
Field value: 184°F
